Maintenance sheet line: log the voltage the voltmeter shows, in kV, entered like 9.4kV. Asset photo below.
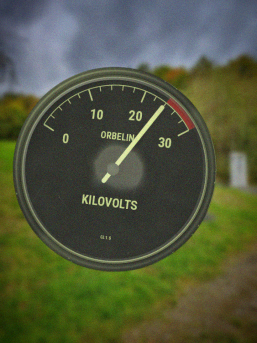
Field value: 24kV
